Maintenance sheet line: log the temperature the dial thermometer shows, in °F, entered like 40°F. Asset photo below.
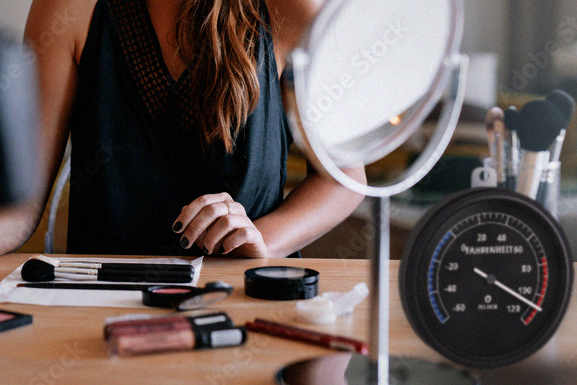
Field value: 108°F
